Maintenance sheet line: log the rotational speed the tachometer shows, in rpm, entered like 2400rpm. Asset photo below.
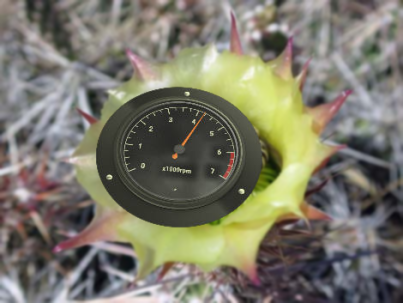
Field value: 4250rpm
